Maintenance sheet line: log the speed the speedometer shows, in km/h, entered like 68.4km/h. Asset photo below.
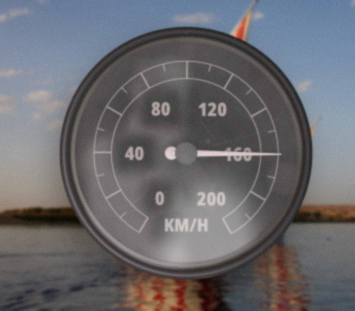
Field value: 160km/h
